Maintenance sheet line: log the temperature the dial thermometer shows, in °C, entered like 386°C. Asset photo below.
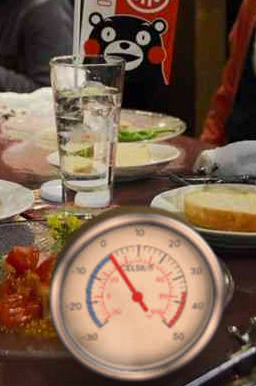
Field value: 0°C
